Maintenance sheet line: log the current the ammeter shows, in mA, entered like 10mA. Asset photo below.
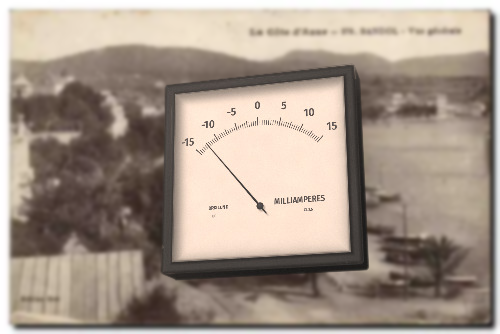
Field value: -12.5mA
